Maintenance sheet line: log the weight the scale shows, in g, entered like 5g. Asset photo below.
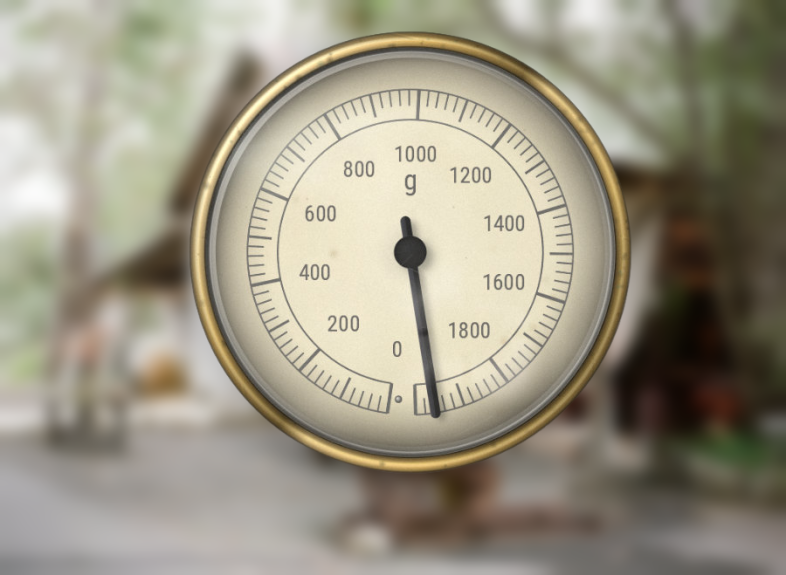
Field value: 1960g
